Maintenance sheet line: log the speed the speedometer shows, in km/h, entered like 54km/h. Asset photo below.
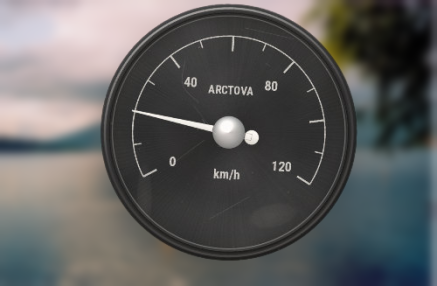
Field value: 20km/h
